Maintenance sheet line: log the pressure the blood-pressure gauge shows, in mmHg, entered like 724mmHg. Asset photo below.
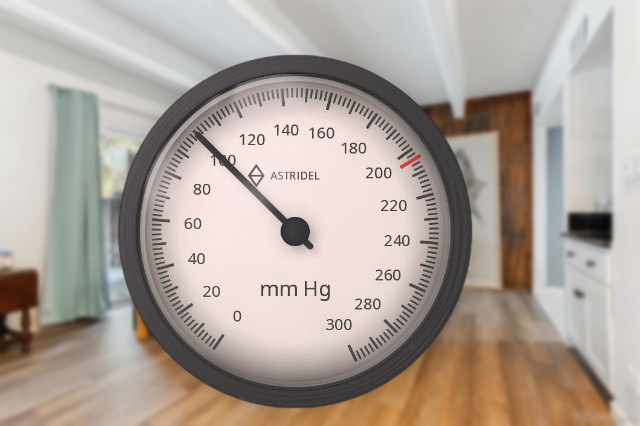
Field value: 100mmHg
